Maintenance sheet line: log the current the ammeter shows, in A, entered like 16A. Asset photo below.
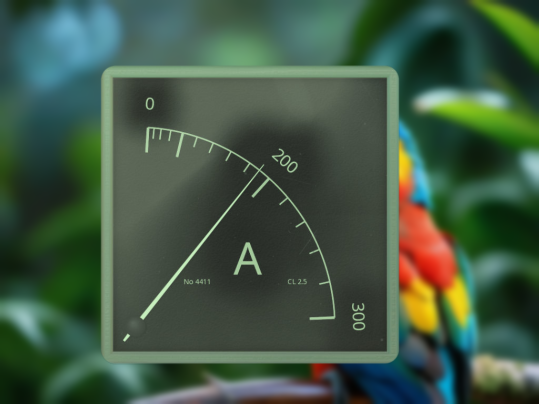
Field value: 190A
